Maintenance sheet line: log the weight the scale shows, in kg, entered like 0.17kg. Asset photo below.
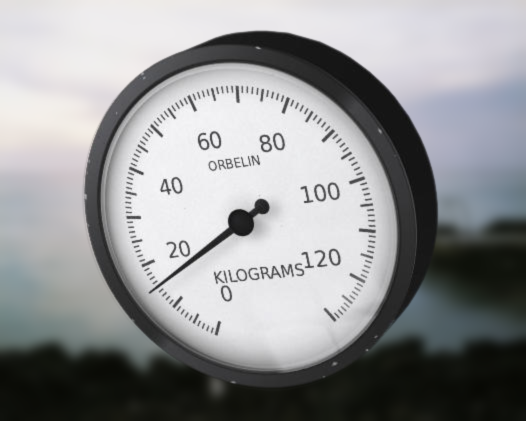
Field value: 15kg
